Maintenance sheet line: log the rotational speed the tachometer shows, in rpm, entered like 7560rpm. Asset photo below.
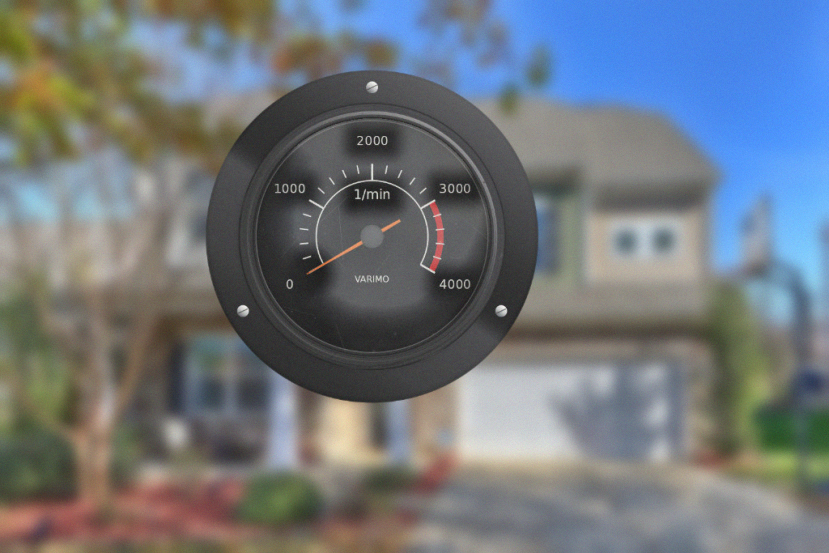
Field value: 0rpm
